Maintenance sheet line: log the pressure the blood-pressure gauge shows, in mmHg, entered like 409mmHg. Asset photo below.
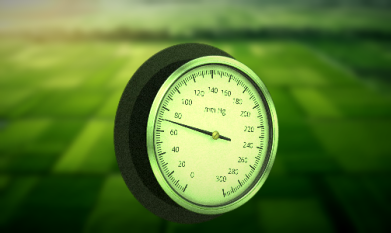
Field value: 70mmHg
